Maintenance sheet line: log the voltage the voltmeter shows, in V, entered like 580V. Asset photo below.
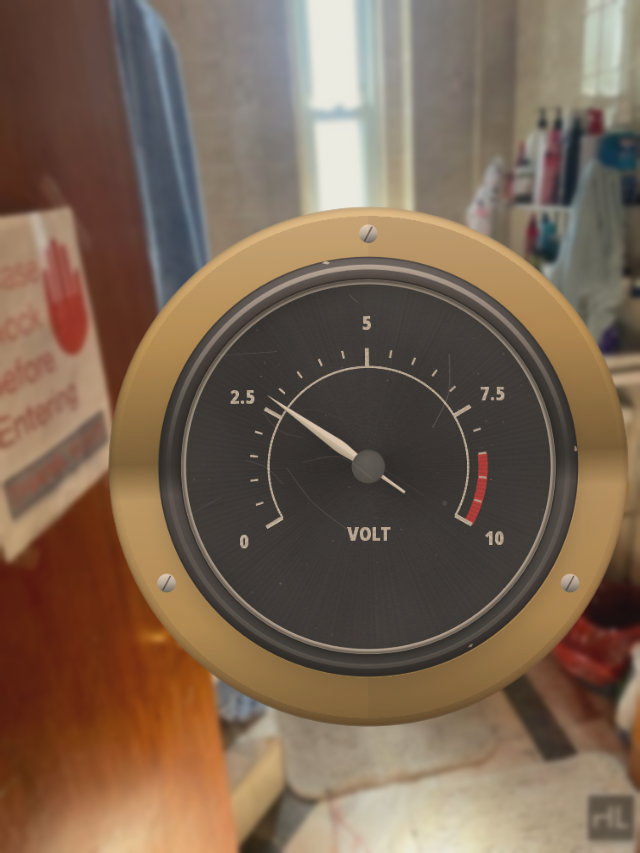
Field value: 2.75V
